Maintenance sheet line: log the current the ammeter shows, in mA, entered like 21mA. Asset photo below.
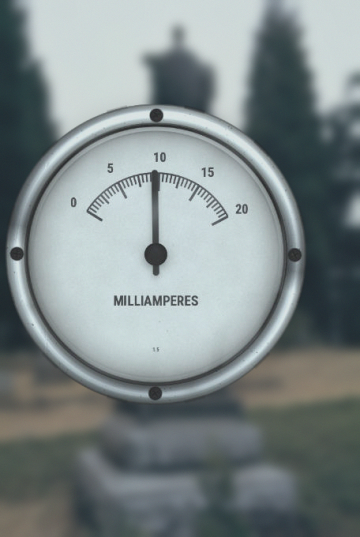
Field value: 9.5mA
